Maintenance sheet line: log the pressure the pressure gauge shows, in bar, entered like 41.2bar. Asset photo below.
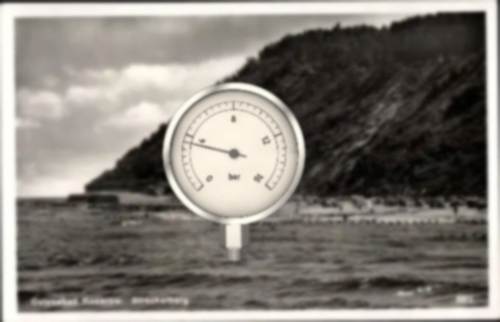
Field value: 3.5bar
